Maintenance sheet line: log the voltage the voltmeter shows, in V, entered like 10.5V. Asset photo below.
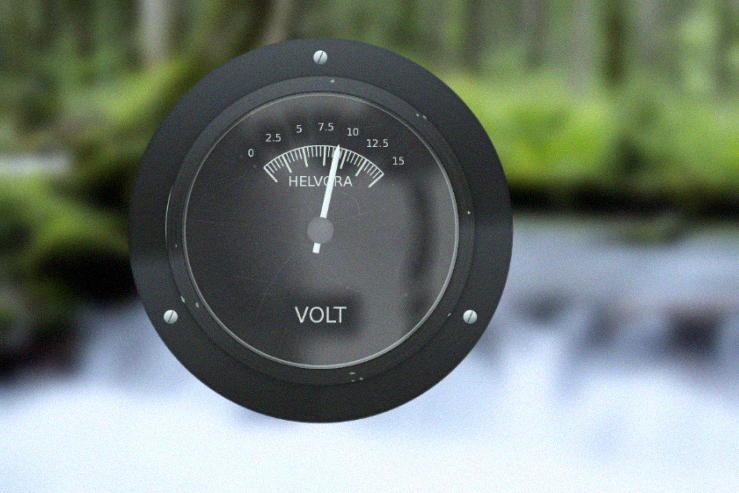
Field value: 9V
